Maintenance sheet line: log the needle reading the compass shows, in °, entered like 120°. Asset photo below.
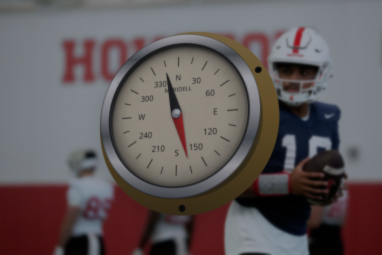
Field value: 165°
